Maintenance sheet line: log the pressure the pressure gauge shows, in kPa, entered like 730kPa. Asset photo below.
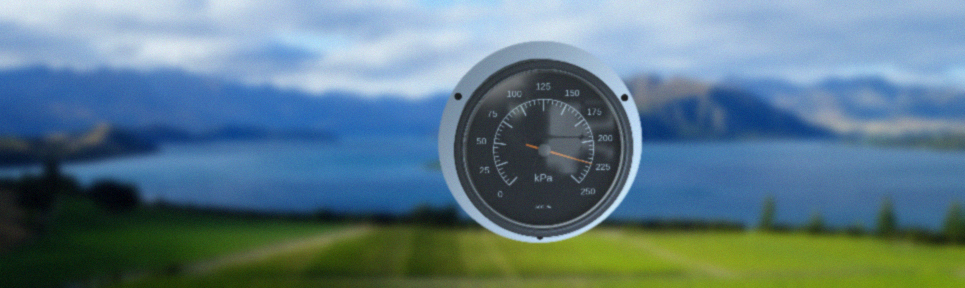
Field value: 225kPa
